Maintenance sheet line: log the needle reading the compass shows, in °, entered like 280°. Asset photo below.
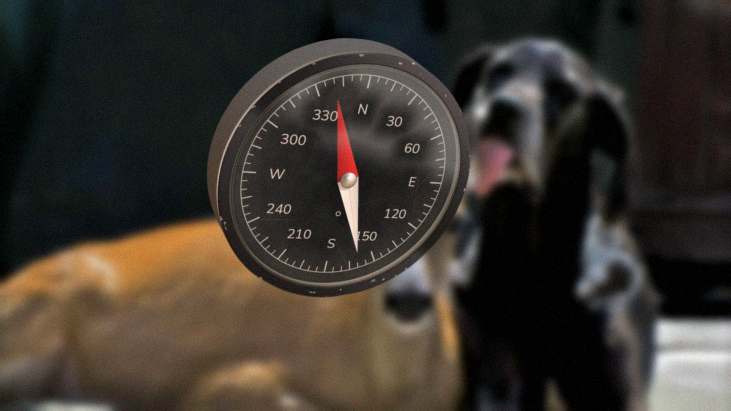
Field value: 340°
